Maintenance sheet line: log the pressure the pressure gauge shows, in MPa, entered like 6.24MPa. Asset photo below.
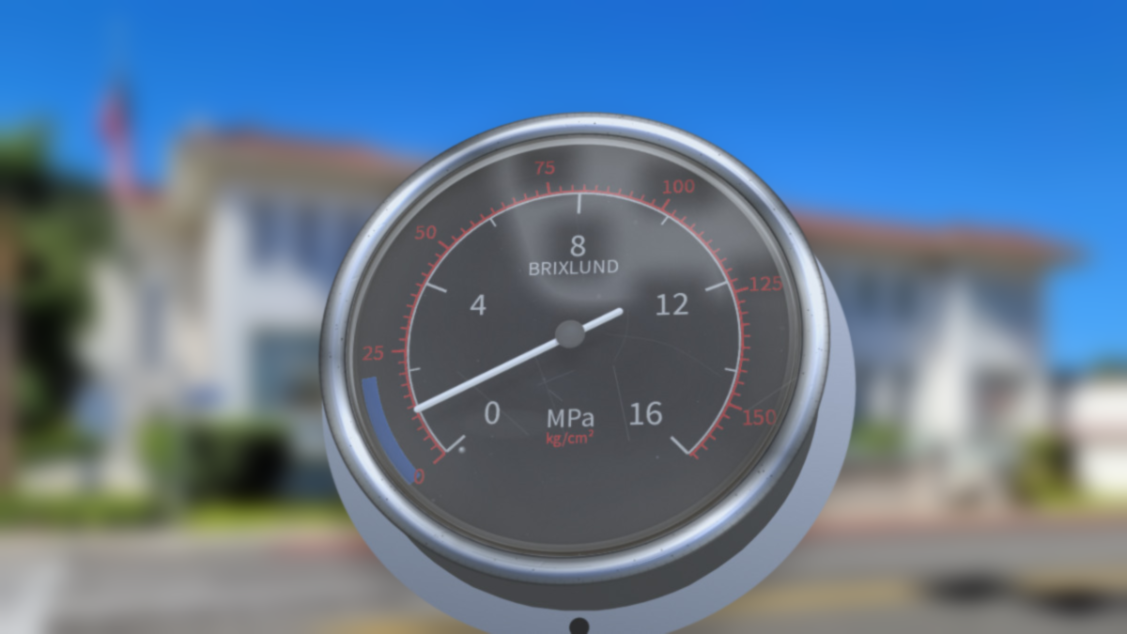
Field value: 1MPa
